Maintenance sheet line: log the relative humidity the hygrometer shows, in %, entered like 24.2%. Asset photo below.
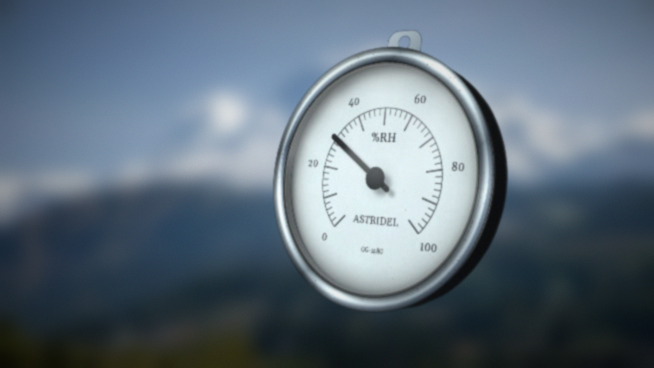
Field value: 30%
